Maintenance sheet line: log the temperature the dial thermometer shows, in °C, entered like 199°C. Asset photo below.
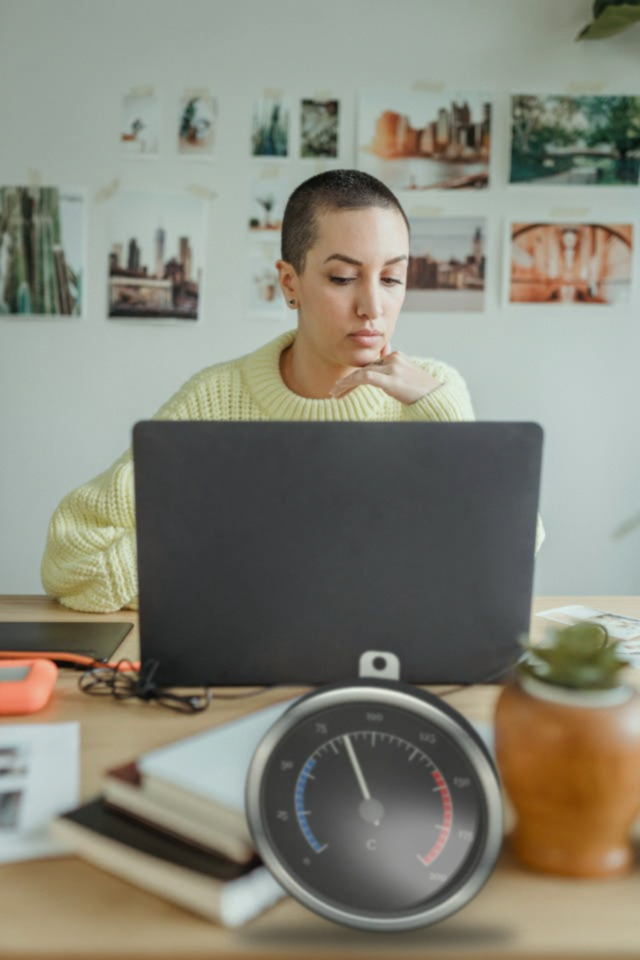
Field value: 85°C
